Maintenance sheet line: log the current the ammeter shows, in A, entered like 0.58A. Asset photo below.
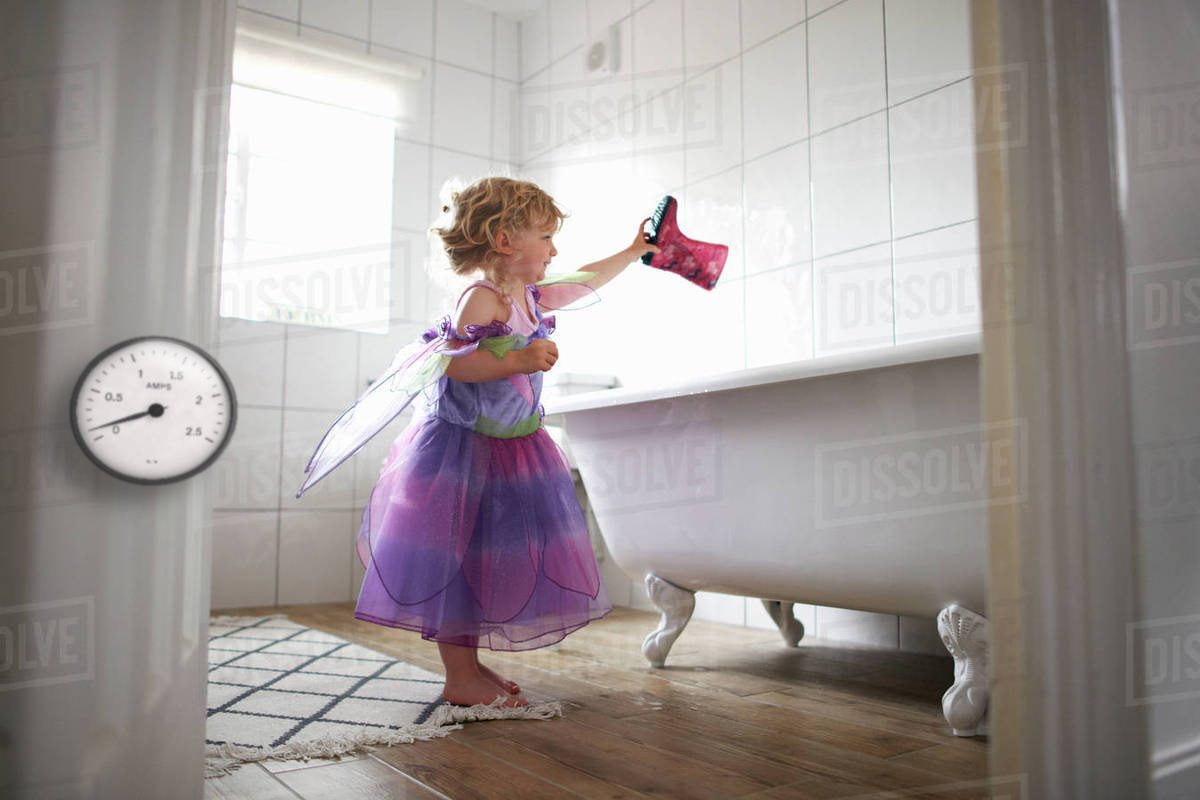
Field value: 0.1A
